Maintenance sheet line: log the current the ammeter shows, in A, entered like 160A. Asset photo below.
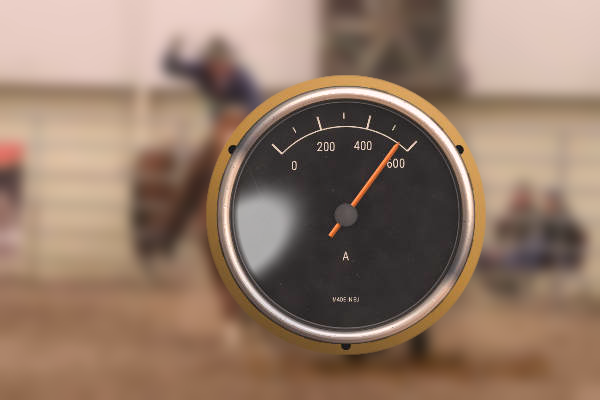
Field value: 550A
